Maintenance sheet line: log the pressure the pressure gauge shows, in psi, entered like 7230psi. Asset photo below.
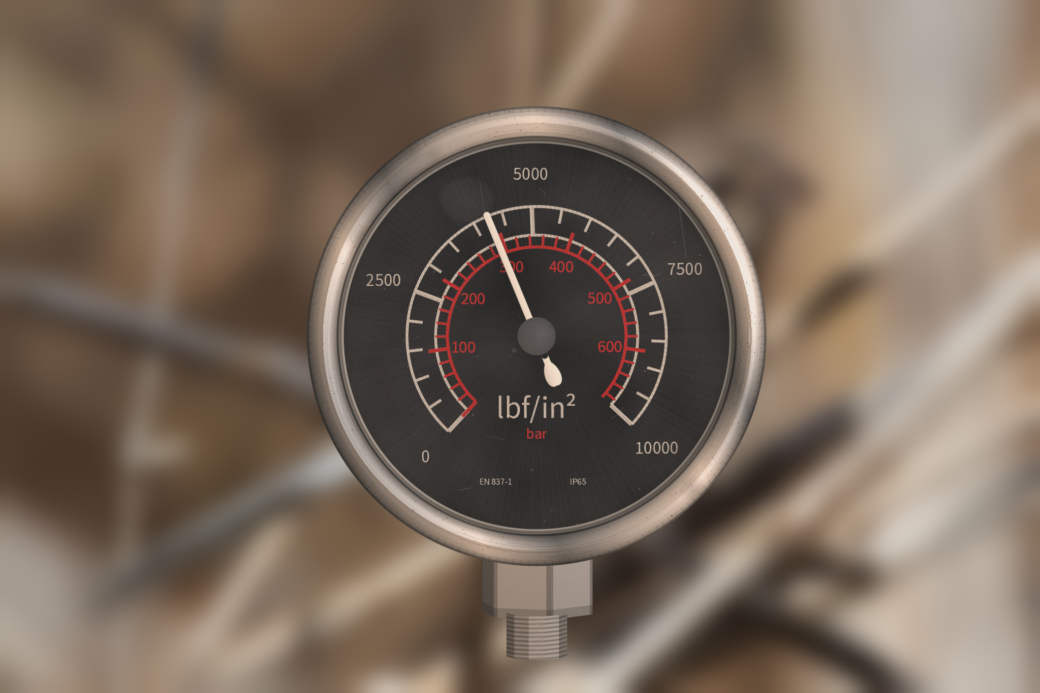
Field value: 4250psi
